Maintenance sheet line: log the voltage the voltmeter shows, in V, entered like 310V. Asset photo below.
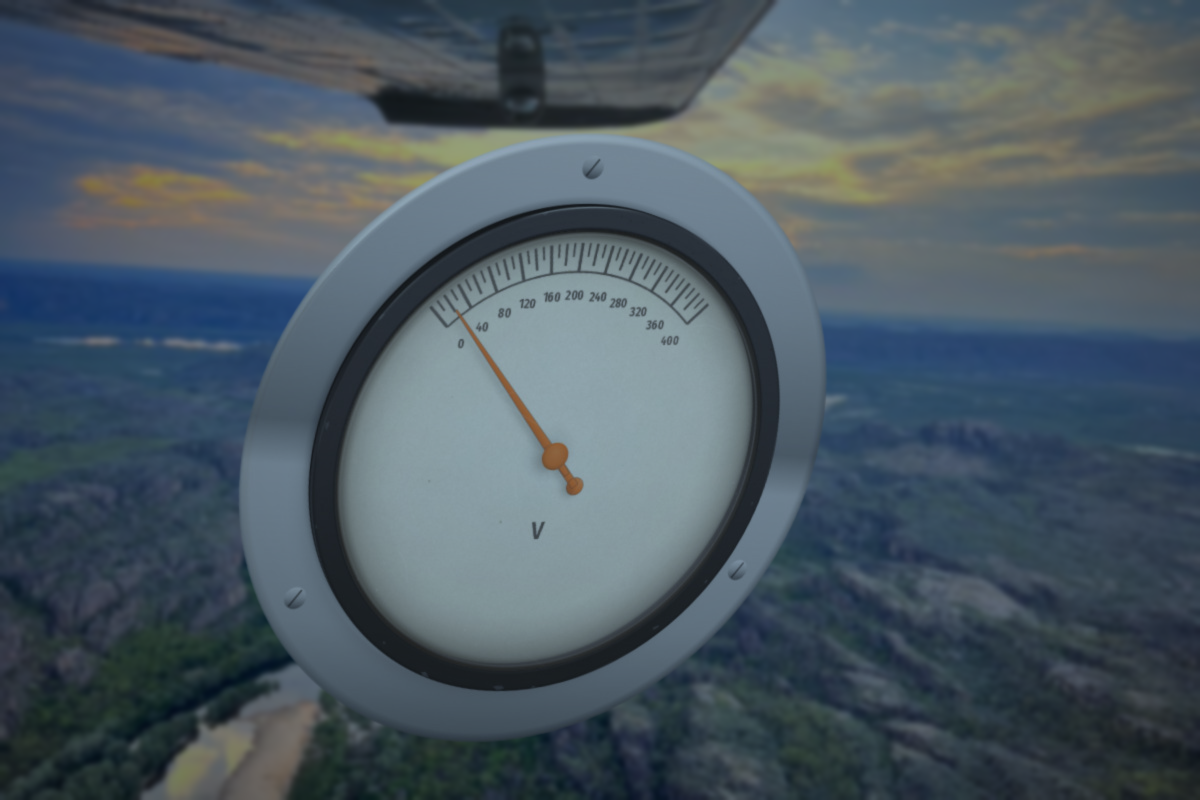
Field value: 20V
